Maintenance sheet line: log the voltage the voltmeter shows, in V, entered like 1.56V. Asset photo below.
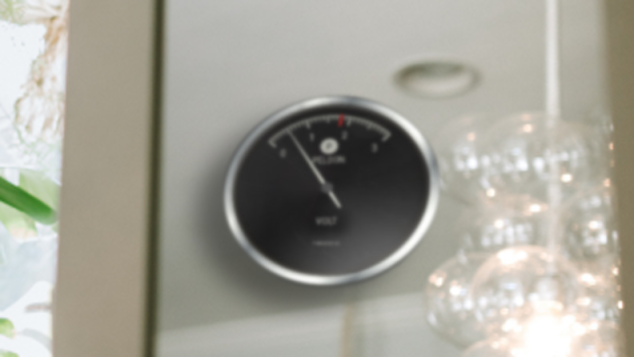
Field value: 0.5V
